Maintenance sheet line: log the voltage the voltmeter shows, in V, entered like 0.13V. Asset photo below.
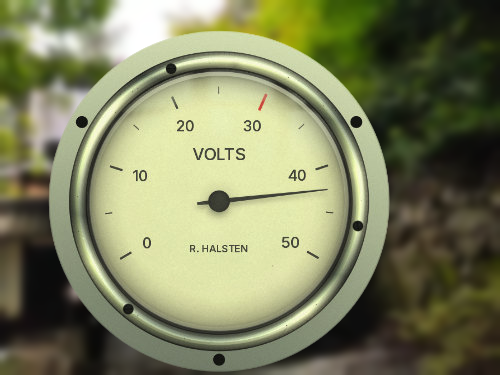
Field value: 42.5V
